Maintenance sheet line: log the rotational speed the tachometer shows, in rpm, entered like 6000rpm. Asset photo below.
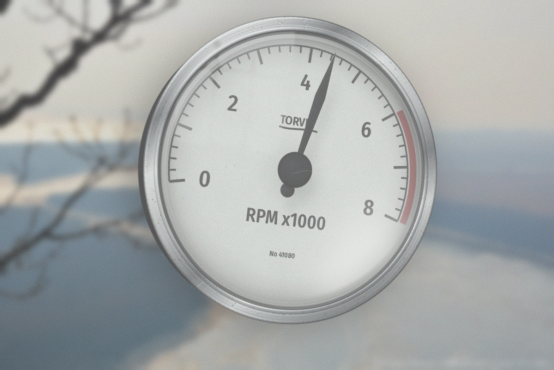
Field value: 4400rpm
